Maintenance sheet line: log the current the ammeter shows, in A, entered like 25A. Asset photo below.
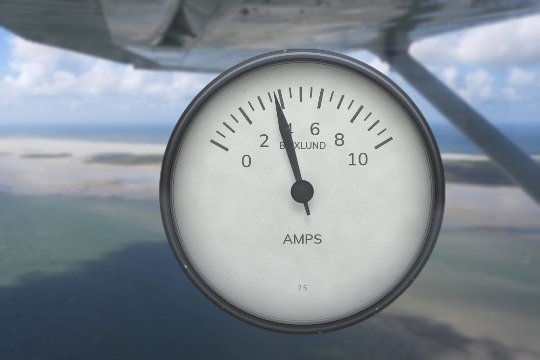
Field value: 3.75A
